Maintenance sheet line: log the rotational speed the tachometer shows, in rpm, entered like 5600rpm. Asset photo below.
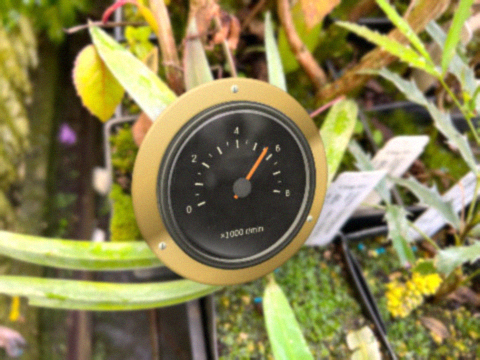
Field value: 5500rpm
